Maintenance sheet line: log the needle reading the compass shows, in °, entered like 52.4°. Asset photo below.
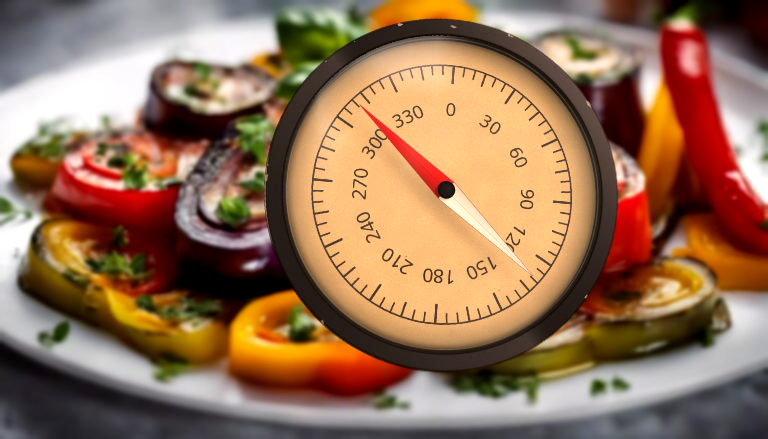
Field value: 310°
